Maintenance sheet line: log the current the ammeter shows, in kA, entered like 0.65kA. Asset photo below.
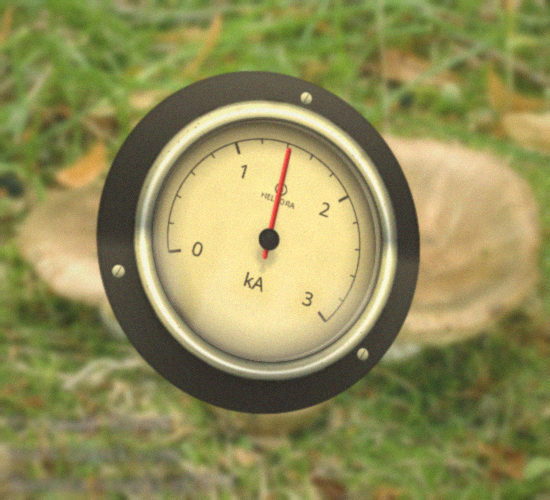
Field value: 1.4kA
